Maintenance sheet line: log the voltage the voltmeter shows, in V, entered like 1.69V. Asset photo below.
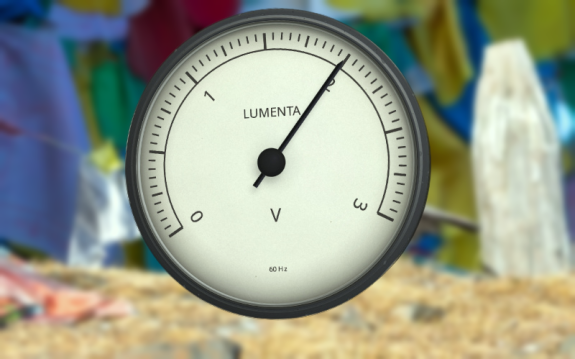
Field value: 2V
